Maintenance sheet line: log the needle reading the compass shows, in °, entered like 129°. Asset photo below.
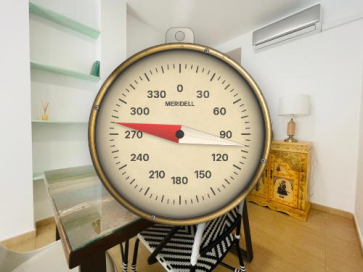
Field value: 280°
